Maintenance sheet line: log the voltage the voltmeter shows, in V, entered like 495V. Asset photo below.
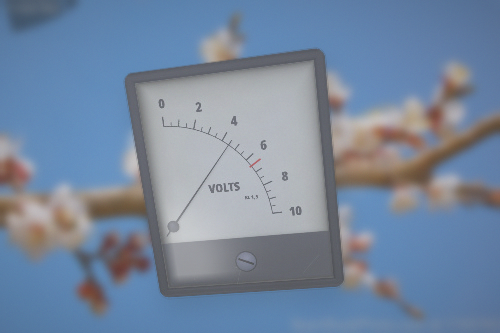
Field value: 4.5V
